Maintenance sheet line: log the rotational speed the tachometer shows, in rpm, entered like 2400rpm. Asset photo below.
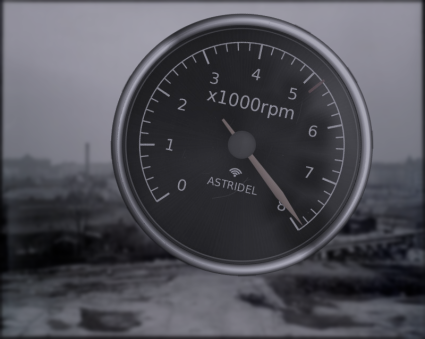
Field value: 7900rpm
